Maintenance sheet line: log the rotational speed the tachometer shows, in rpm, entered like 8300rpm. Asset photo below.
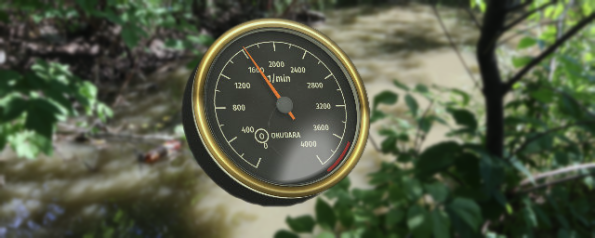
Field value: 1600rpm
